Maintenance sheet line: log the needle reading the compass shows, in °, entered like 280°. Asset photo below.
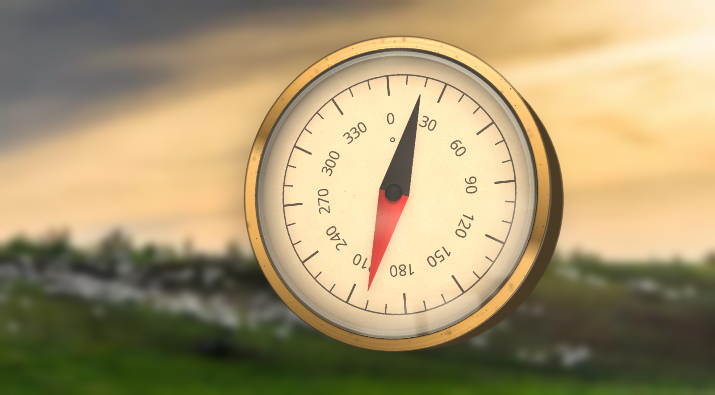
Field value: 200°
